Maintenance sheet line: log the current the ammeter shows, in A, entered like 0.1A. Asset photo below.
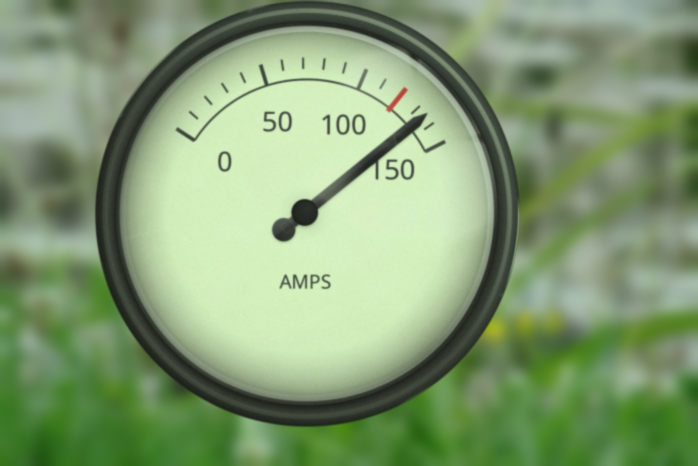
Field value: 135A
